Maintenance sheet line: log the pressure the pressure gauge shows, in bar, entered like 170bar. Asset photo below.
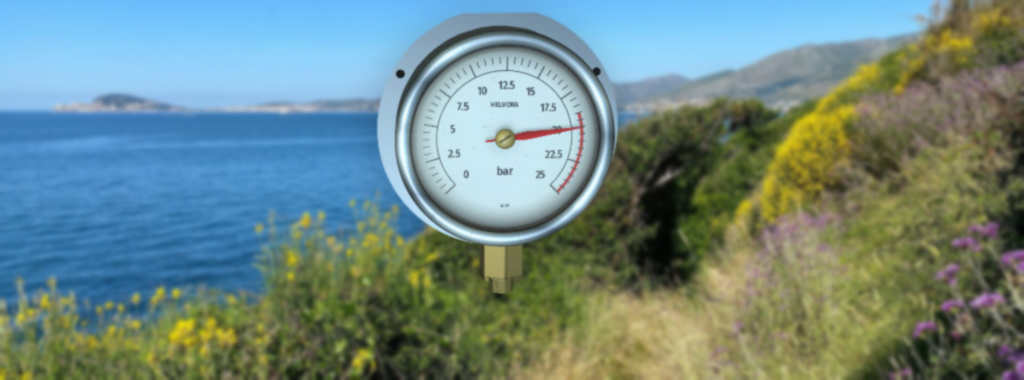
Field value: 20bar
